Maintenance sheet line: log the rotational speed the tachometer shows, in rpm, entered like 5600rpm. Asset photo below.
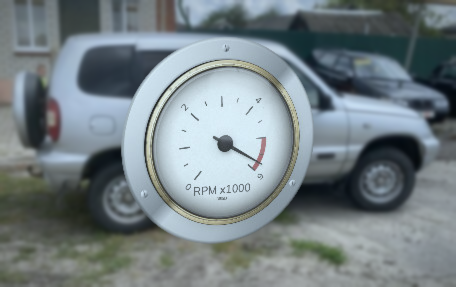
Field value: 5750rpm
